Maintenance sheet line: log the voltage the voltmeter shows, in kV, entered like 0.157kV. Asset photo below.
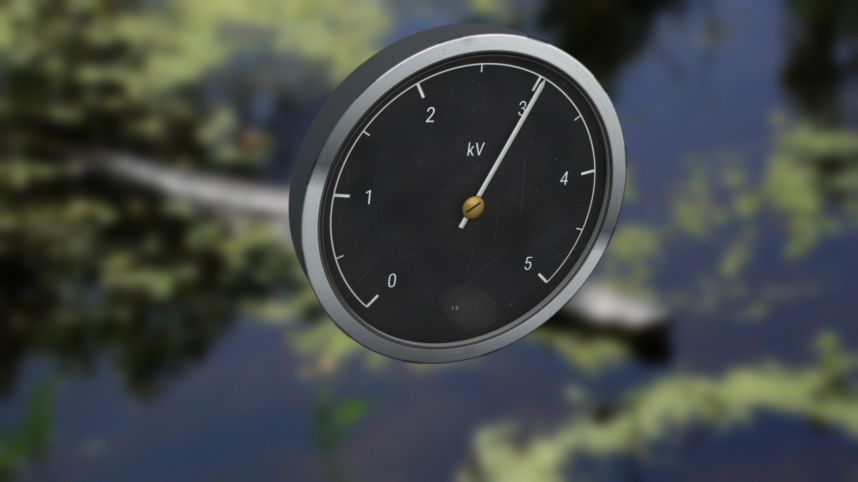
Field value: 3kV
